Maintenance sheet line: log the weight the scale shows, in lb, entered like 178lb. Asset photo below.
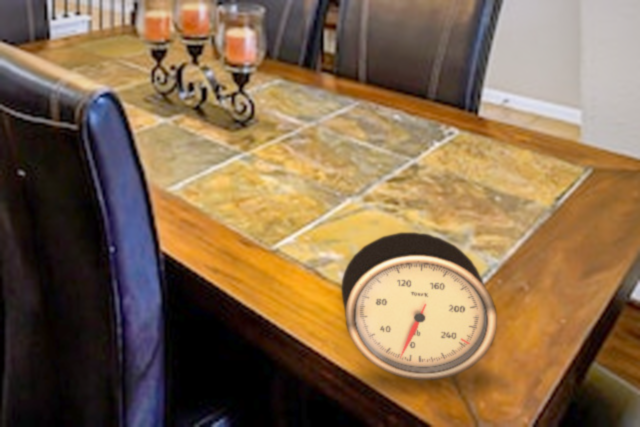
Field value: 10lb
